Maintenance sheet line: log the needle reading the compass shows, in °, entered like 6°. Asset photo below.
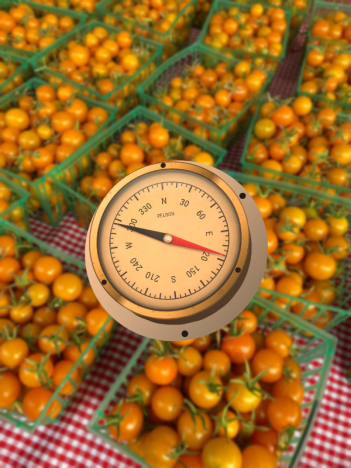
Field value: 115°
